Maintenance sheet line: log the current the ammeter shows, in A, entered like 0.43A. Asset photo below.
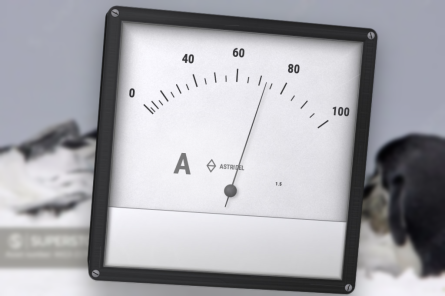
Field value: 72.5A
